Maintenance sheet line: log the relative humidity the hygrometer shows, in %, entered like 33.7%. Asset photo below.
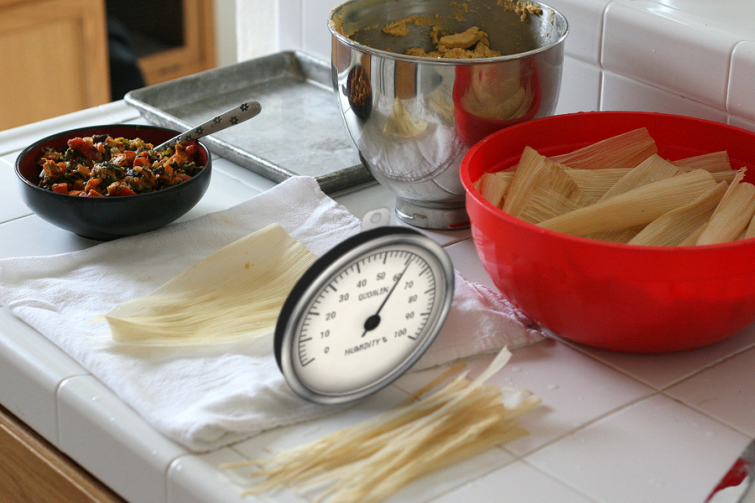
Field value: 60%
